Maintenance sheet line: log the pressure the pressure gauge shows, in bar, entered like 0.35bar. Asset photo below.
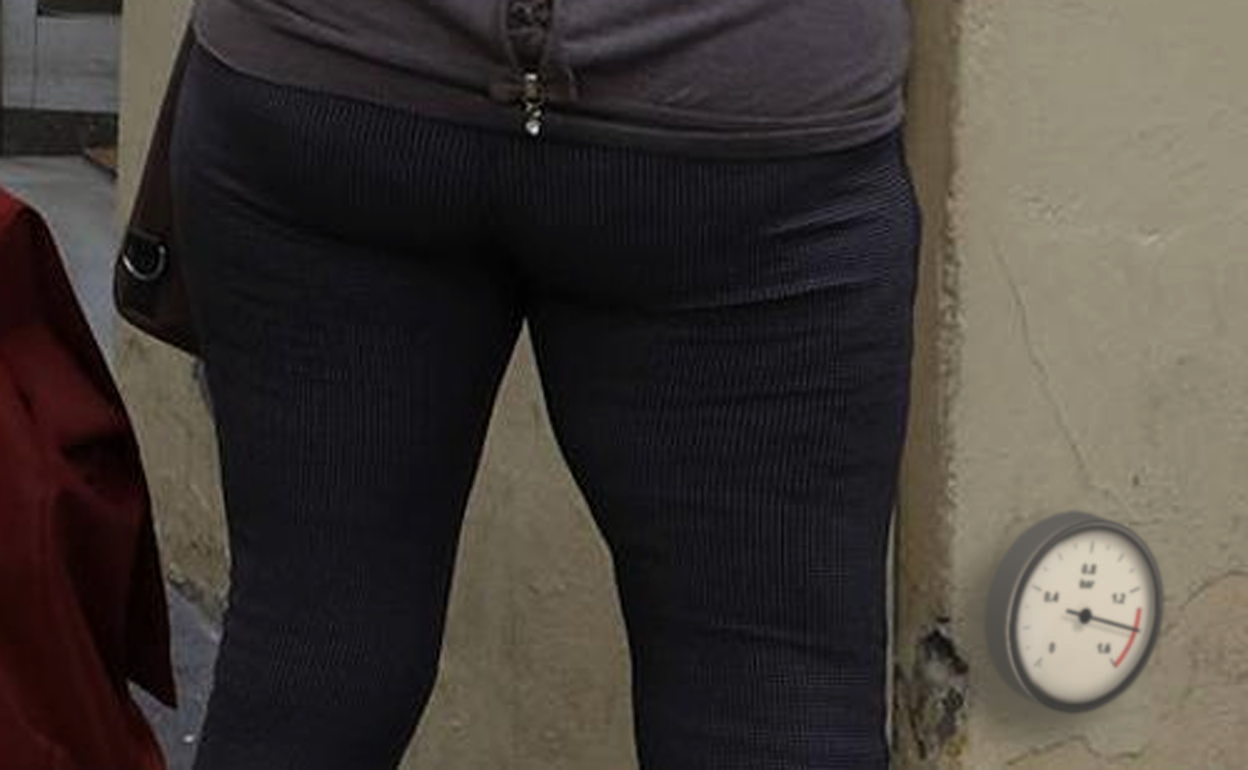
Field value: 1.4bar
